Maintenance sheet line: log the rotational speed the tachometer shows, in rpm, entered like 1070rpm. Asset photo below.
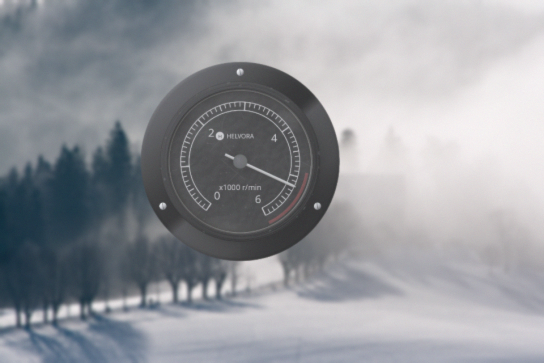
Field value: 5200rpm
